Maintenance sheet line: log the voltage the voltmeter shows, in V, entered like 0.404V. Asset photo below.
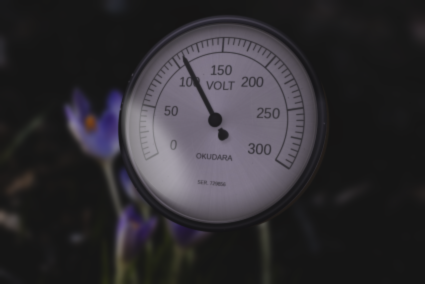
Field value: 110V
